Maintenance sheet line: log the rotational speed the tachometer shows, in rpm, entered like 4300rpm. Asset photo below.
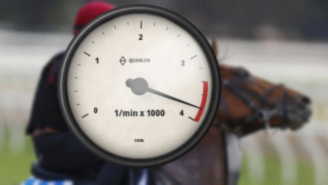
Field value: 3800rpm
